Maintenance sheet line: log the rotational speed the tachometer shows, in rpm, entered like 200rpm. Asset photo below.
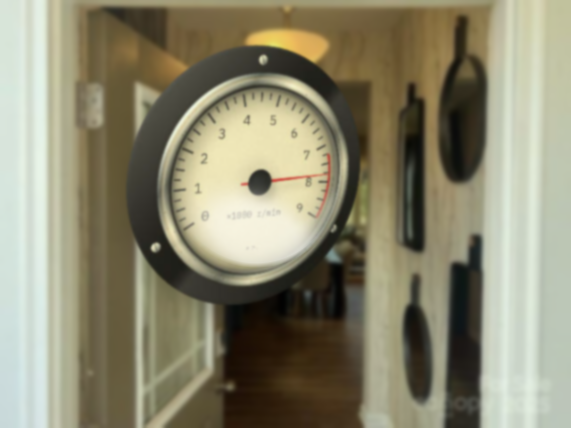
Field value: 7750rpm
